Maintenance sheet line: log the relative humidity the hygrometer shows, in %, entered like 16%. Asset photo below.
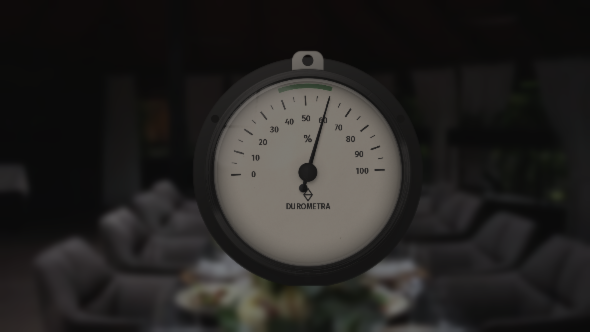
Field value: 60%
